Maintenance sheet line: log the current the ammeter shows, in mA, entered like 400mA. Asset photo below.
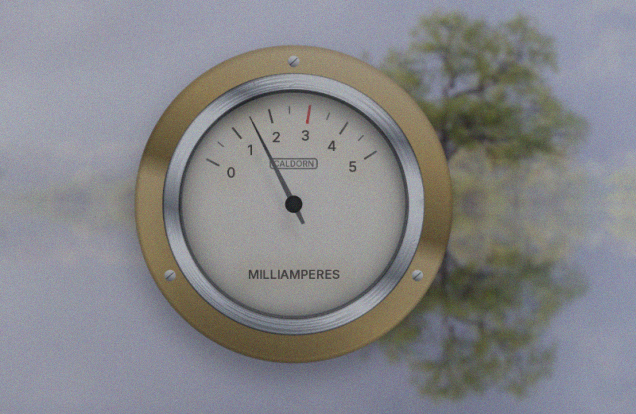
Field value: 1.5mA
